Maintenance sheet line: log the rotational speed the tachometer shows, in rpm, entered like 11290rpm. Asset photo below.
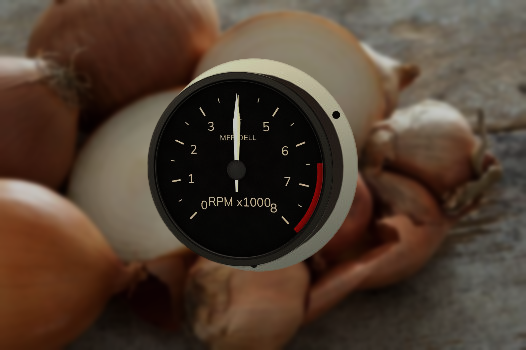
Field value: 4000rpm
